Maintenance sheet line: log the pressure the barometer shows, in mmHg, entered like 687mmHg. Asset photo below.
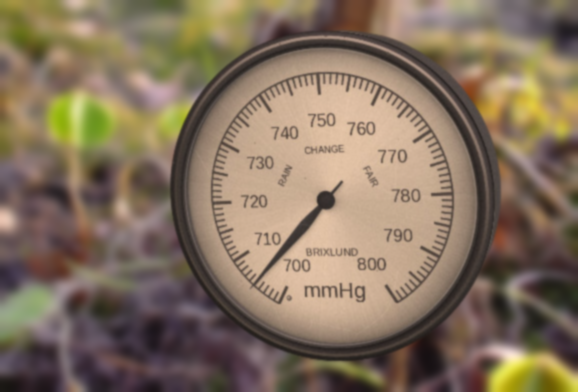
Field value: 705mmHg
